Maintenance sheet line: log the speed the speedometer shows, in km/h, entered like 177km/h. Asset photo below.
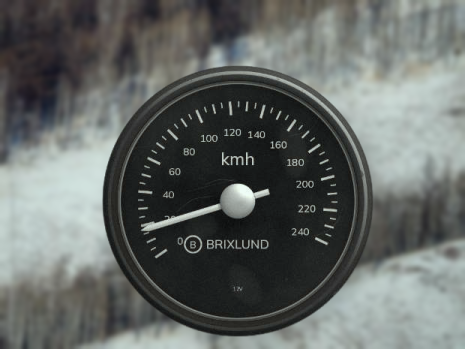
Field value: 17.5km/h
